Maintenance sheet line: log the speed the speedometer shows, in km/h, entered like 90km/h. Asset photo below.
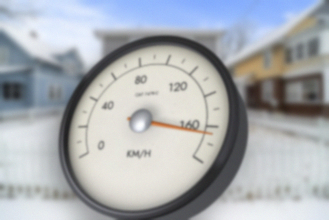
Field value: 165km/h
